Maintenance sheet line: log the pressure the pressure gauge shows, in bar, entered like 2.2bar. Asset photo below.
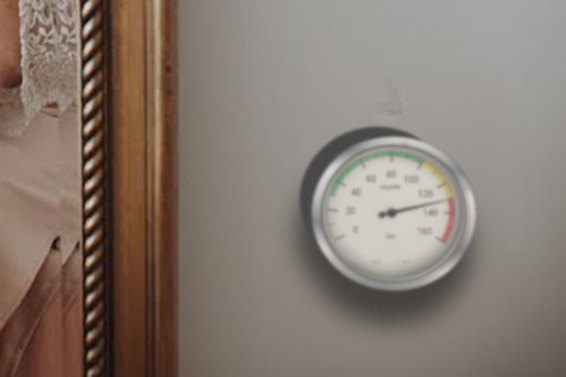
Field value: 130bar
